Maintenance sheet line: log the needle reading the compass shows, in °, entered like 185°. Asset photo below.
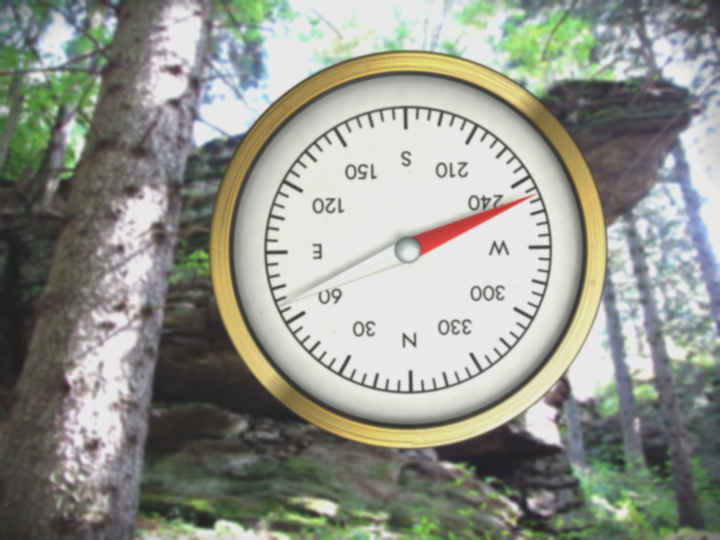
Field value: 247.5°
